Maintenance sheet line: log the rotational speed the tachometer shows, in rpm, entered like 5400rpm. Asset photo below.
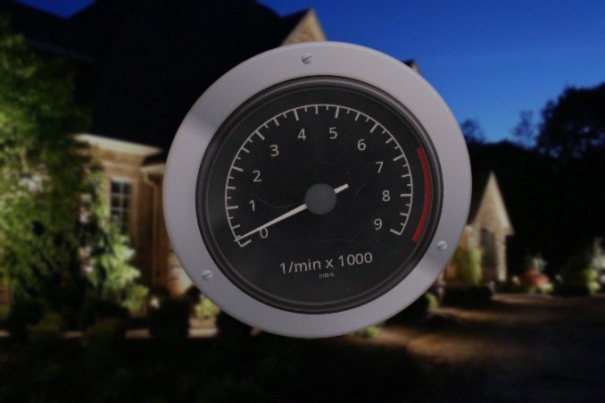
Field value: 250rpm
